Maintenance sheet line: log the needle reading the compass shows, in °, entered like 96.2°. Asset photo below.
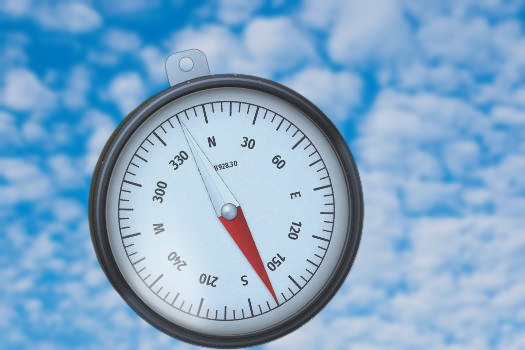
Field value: 165°
